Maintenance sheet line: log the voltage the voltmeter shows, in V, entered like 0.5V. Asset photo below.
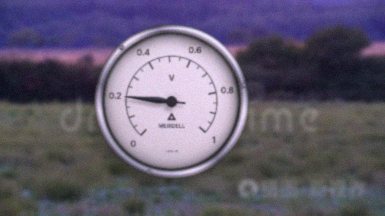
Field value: 0.2V
